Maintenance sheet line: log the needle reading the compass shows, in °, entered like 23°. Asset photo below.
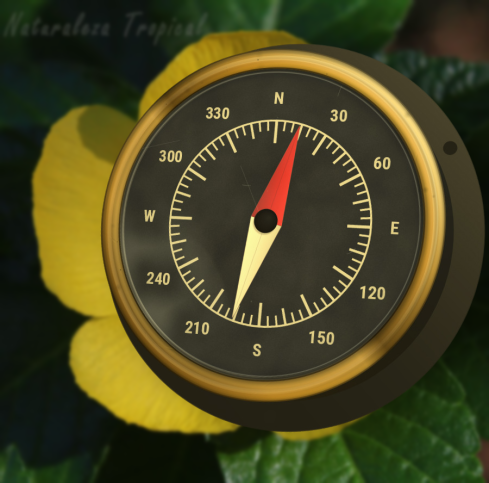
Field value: 15°
